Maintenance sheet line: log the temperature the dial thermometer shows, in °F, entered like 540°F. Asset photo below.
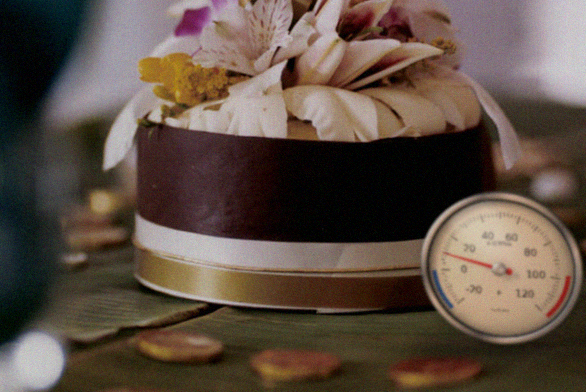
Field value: 10°F
